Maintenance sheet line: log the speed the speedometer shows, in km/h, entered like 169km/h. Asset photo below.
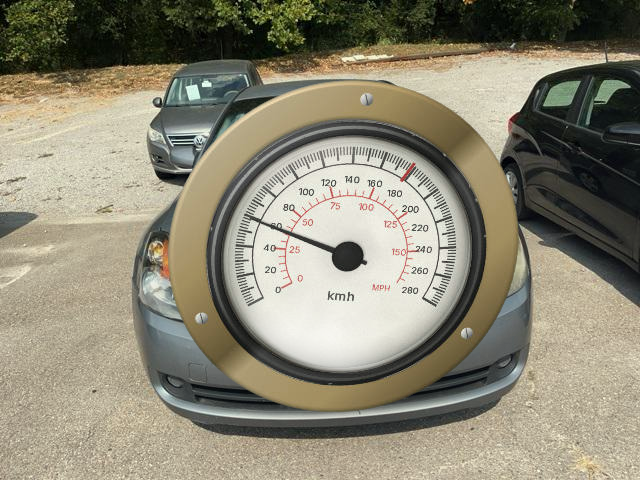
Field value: 60km/h
